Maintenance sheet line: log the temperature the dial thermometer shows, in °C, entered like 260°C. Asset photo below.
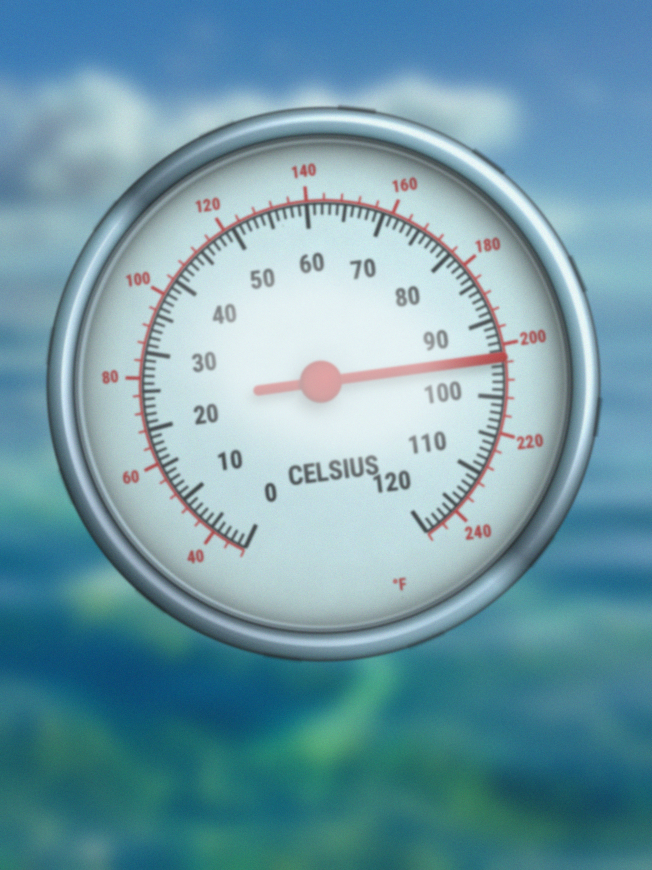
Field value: 95°C
